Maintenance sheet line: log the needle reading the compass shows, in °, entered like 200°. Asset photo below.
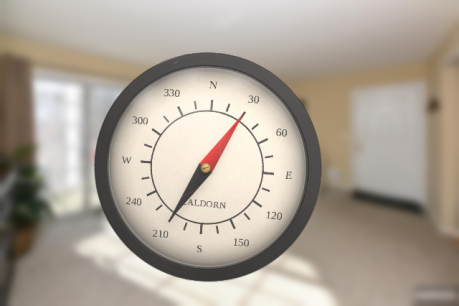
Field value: 30°
